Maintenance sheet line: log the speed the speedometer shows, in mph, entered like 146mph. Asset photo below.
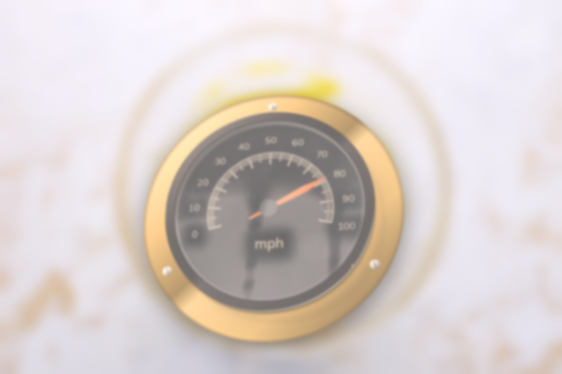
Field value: 80mph
